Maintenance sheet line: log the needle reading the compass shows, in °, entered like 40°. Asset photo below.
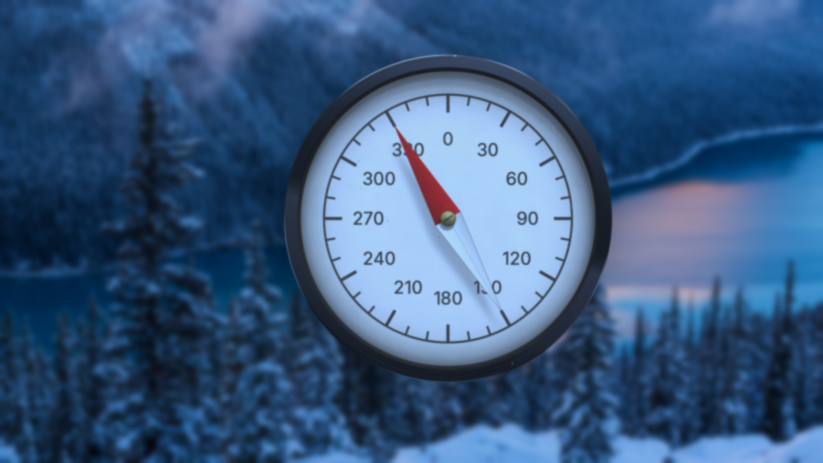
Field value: 330°
